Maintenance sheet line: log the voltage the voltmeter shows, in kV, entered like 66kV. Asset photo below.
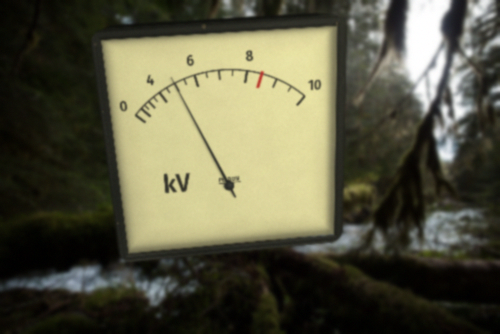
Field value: 5kV
